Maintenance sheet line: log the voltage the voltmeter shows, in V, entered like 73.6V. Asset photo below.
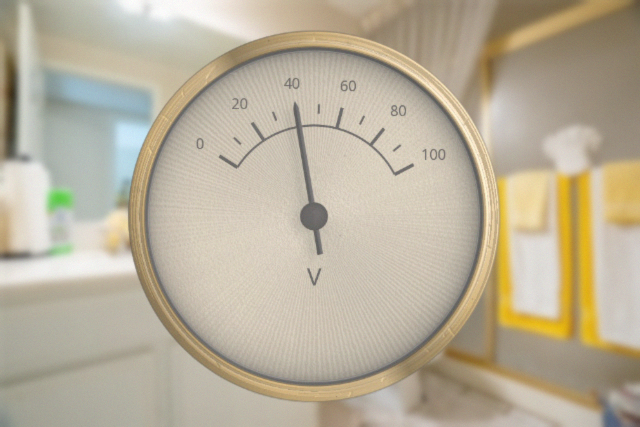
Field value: 40V
